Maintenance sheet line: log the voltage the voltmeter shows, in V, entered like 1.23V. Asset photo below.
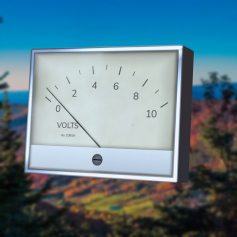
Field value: 0.5V
